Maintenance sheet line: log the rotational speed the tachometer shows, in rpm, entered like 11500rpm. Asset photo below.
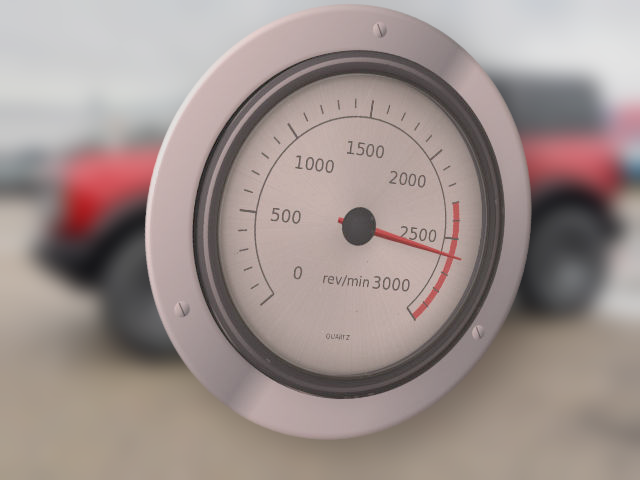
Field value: 2600rpm
